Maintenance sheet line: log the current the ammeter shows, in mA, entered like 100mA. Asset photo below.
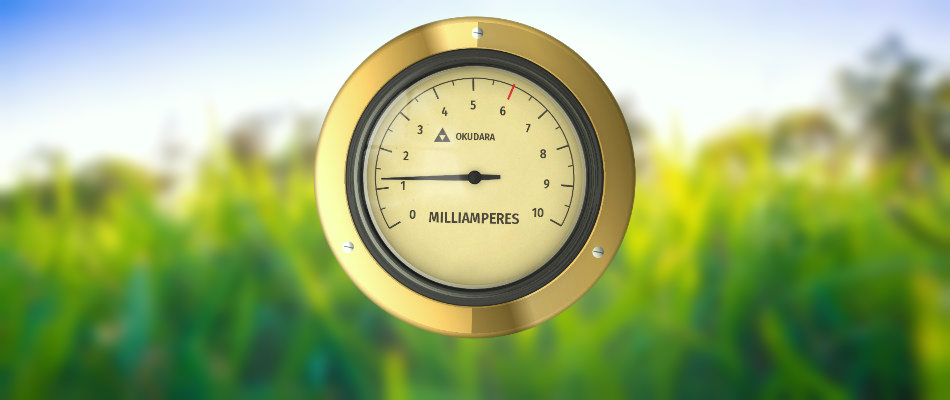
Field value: 1.25mA
